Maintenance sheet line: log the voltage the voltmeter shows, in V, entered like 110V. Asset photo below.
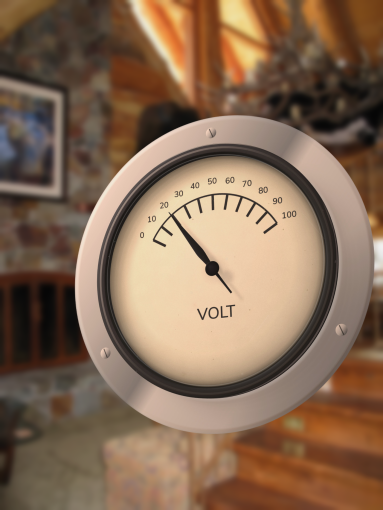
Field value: 20V
